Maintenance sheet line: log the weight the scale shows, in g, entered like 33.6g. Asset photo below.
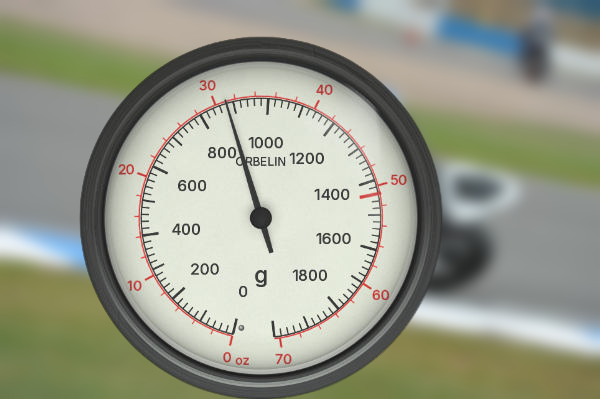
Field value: 880g
